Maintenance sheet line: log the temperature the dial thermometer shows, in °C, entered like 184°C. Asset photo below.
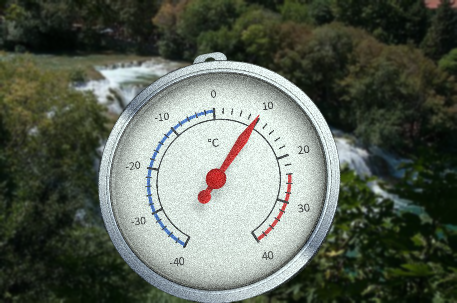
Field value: 10°C
